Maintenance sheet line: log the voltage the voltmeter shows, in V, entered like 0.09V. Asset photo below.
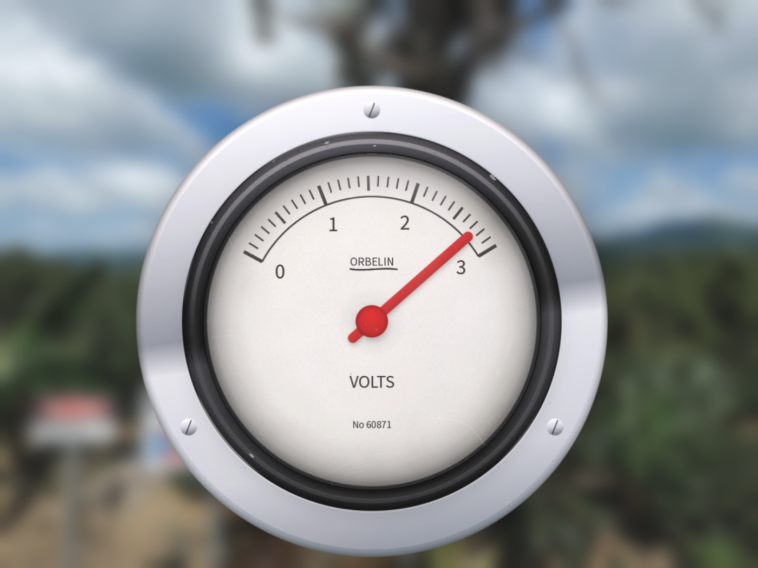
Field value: 2.75V
